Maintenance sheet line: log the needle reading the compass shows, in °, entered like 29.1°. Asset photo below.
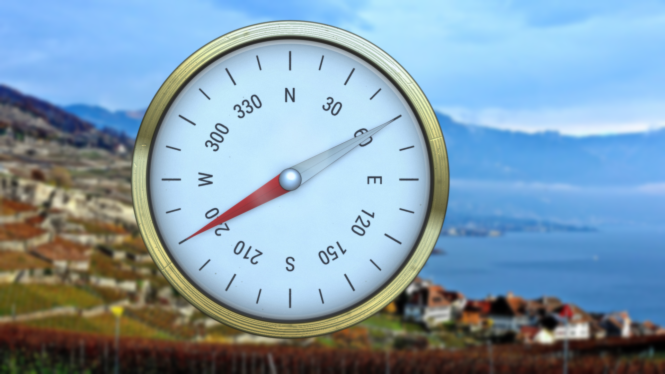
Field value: 240°
